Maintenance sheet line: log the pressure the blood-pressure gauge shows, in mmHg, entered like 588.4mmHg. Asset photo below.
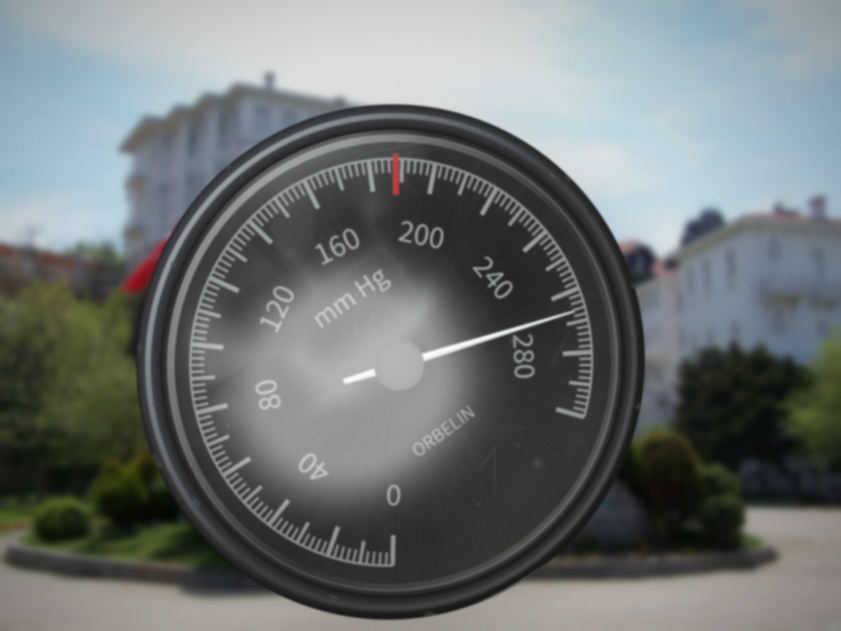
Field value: 266mmHg
